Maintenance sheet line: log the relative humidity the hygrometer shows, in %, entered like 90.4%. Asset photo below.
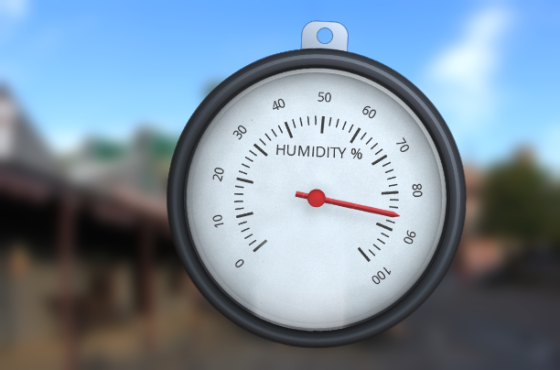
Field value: 86%
